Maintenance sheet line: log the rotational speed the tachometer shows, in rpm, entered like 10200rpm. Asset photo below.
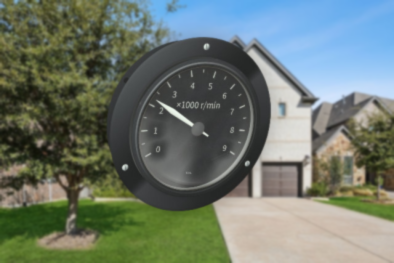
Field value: 2250rpm
